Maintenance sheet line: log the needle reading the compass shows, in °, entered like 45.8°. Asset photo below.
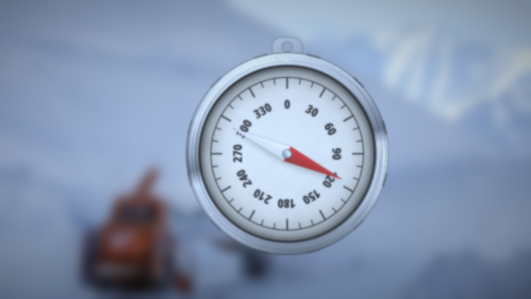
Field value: 115°
